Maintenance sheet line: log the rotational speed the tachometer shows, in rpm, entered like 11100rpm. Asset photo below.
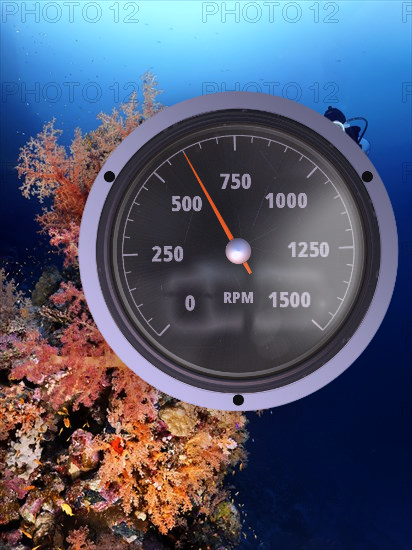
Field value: 600rpm
